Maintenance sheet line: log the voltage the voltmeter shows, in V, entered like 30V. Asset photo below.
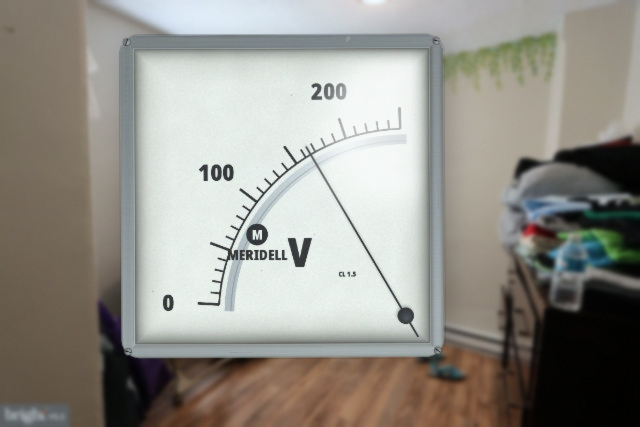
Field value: 165V
